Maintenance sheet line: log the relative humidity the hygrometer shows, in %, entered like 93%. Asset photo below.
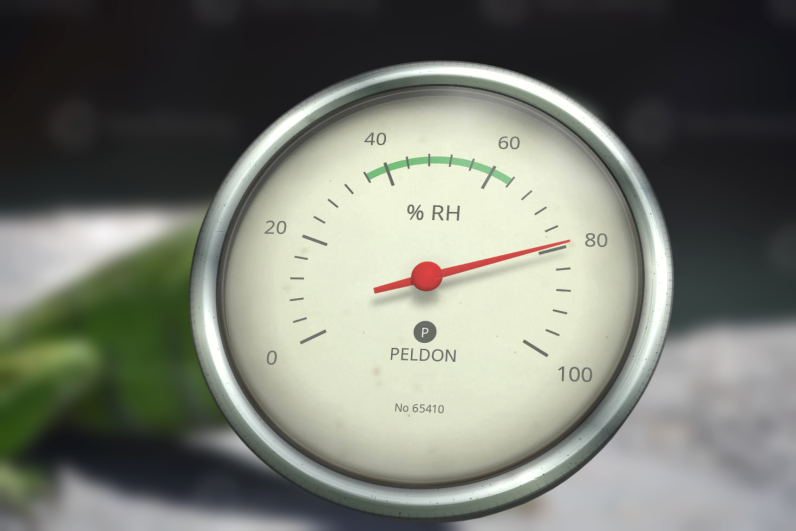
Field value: 80%
